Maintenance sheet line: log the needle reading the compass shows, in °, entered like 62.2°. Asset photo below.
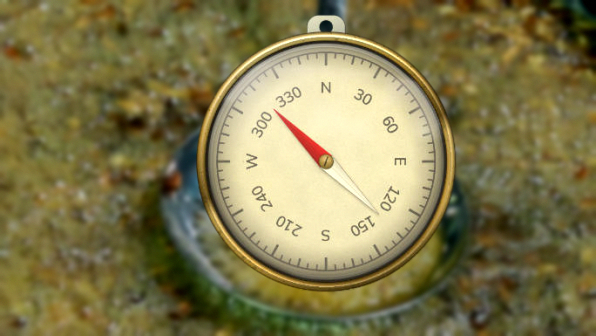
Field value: 315°
